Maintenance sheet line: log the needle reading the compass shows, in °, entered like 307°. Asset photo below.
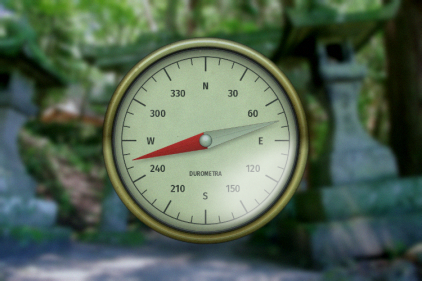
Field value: 255°
